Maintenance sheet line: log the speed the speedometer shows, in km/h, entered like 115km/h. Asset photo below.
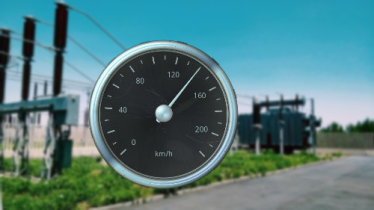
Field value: 140km/h
